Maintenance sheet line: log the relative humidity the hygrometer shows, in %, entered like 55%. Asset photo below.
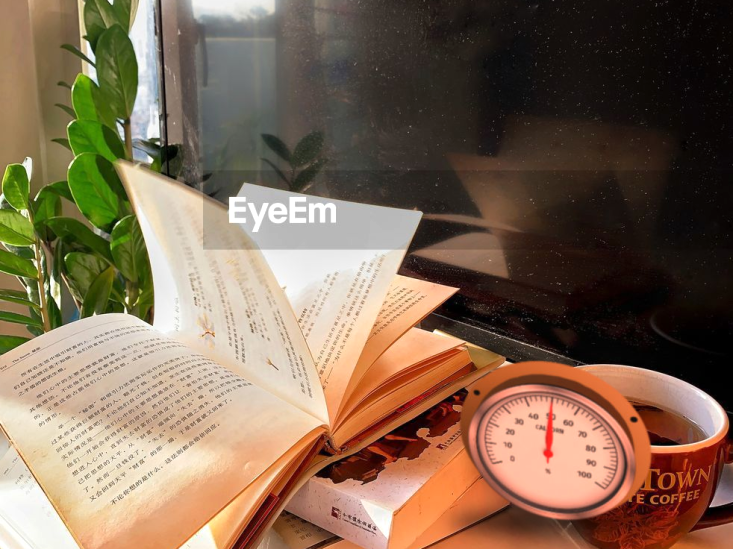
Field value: 50%
